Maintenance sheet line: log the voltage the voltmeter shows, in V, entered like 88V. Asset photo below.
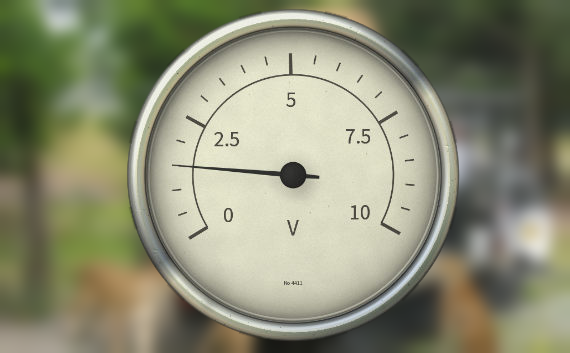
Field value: 1.5V
